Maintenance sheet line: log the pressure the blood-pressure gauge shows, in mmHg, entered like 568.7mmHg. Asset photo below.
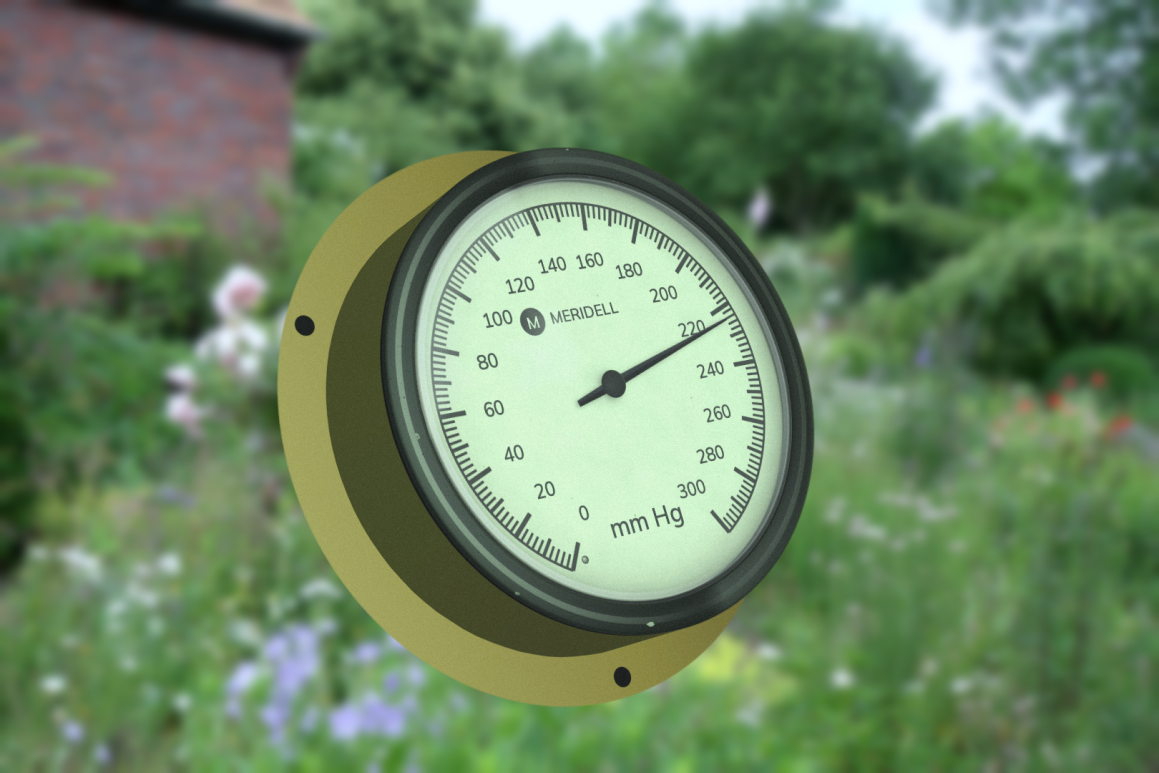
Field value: 224mmHg
